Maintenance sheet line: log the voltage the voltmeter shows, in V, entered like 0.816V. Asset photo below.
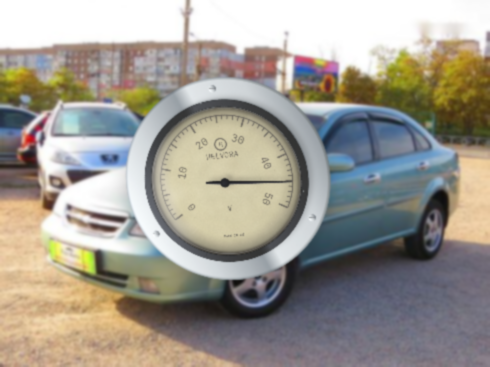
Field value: 45V
